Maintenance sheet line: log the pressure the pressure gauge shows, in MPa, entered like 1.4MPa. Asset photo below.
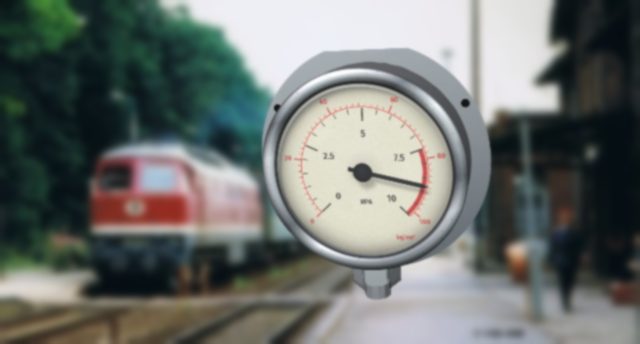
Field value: 8.75MPa
